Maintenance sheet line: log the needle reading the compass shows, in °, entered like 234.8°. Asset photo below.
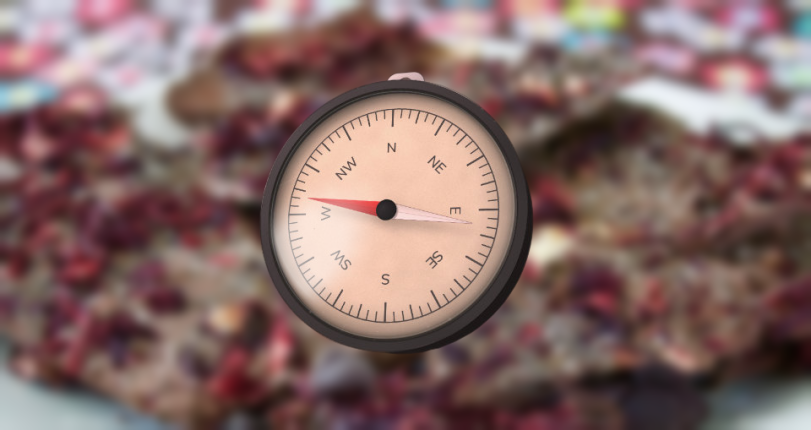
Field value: 280°
